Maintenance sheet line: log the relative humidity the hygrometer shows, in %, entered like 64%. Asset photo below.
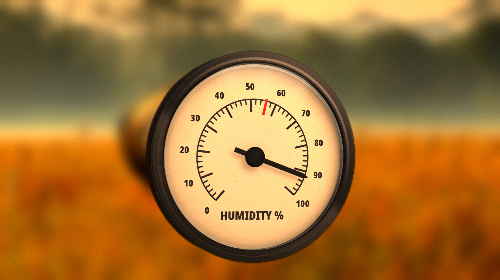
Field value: 92%
